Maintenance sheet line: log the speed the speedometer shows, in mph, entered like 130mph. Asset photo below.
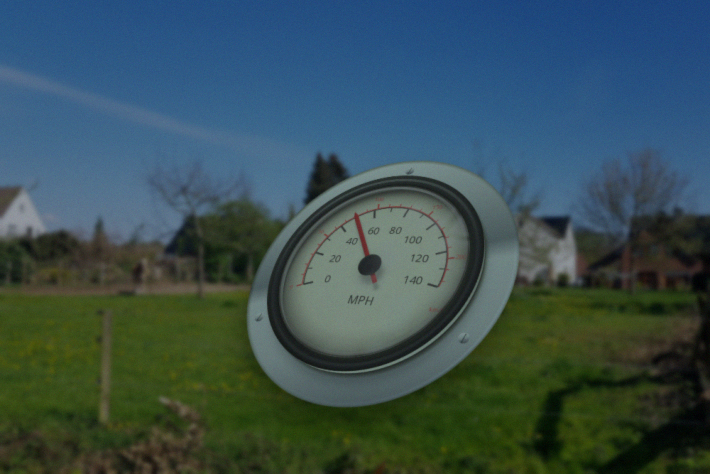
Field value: 50mph
